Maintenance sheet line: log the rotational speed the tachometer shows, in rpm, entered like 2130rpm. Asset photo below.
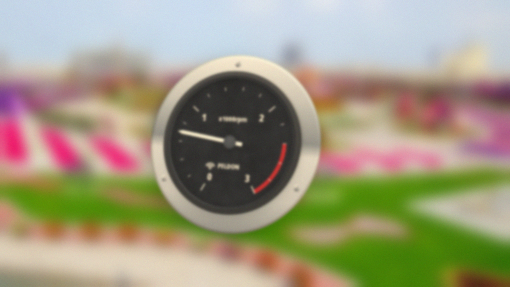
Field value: 700rpm
